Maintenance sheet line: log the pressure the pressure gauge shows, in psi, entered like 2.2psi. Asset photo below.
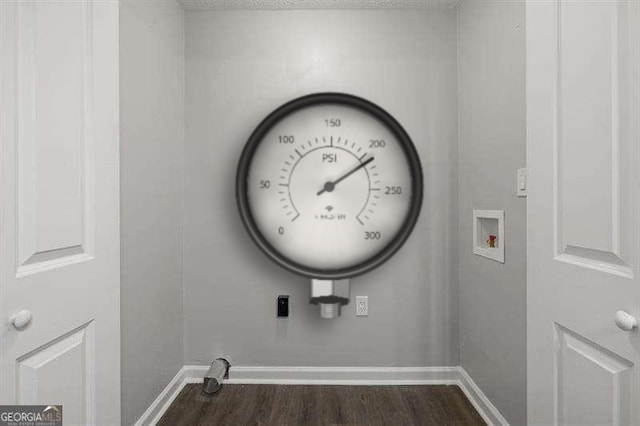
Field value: 210psi
